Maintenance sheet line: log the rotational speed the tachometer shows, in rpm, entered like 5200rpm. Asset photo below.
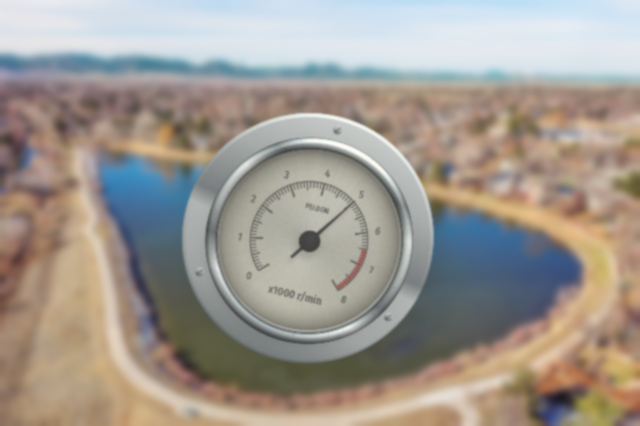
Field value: 5000rpm
